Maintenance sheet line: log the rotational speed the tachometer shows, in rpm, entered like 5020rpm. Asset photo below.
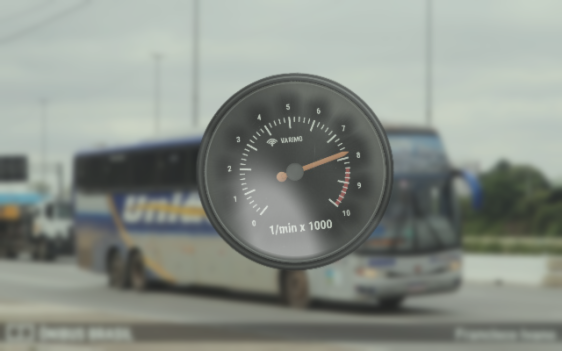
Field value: 7800rpm
